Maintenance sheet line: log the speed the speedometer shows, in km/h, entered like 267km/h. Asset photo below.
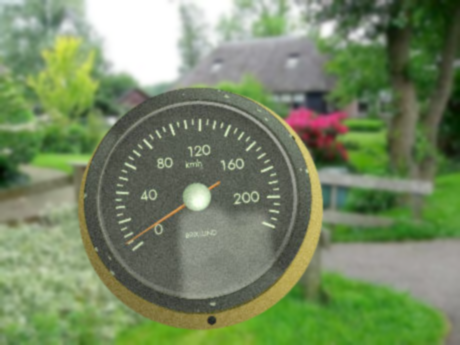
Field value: 5km/h
